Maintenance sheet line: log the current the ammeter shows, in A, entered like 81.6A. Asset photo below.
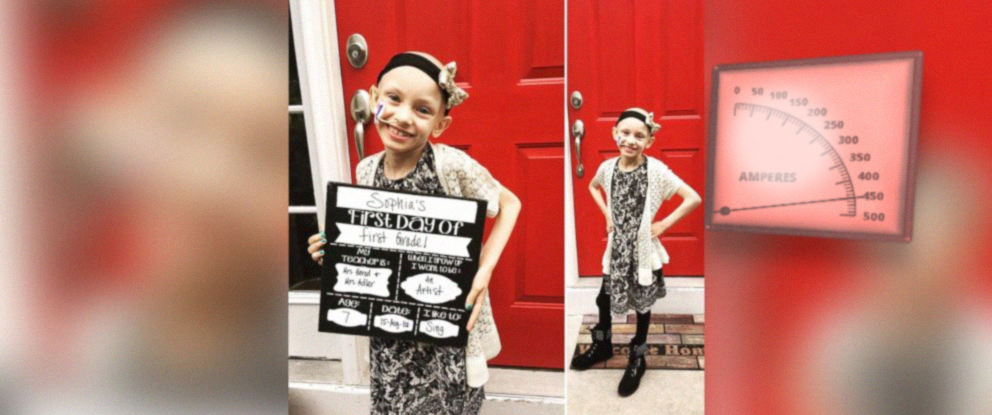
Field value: 450A
